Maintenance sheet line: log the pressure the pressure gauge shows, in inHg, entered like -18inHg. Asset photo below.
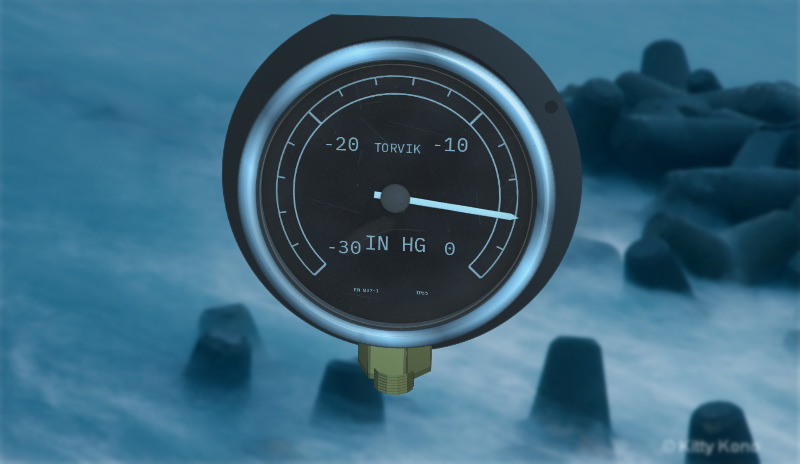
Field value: -4inHg
